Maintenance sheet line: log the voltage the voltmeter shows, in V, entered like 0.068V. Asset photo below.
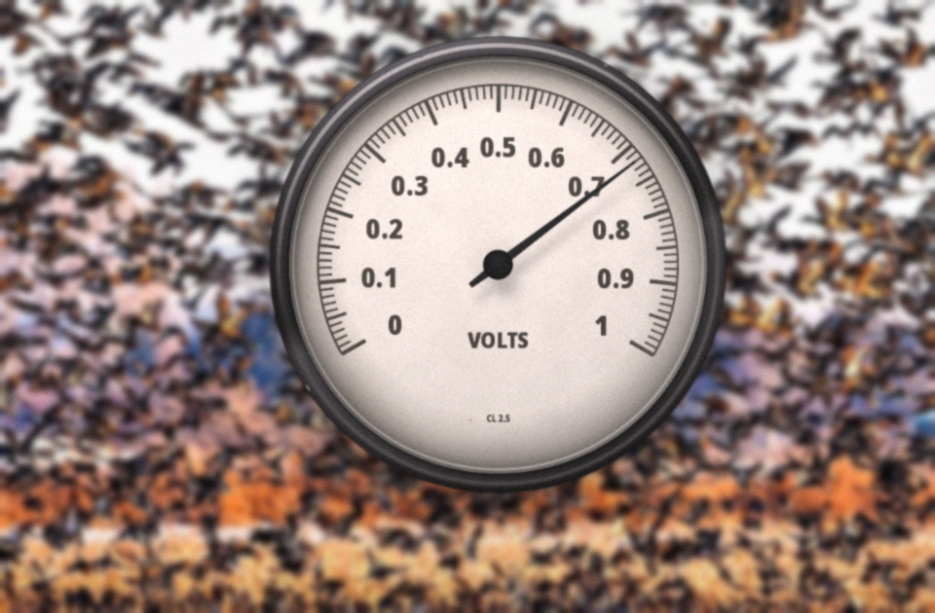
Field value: 0.72V
